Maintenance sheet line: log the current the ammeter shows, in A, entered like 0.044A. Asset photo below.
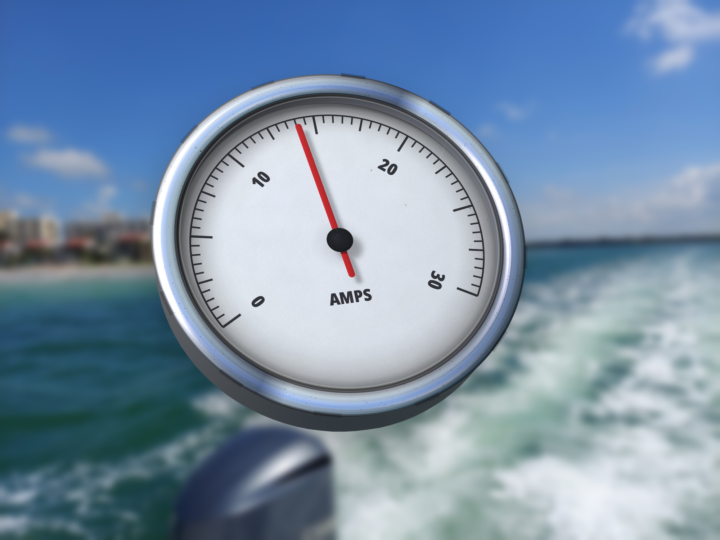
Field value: 14A
